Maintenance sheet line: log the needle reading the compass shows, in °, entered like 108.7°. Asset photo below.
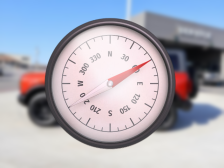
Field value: 60°
